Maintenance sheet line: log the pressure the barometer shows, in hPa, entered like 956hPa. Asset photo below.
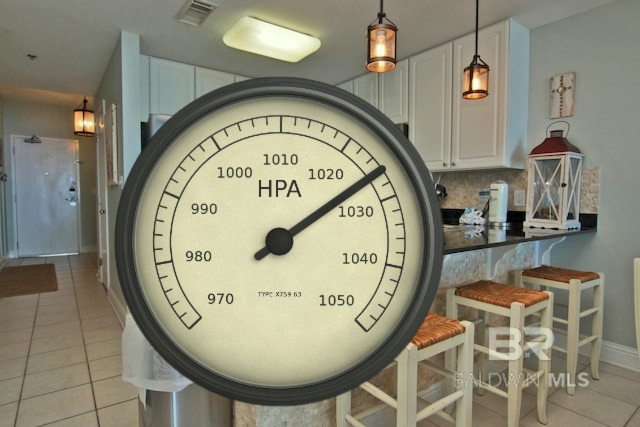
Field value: 1026hPa
